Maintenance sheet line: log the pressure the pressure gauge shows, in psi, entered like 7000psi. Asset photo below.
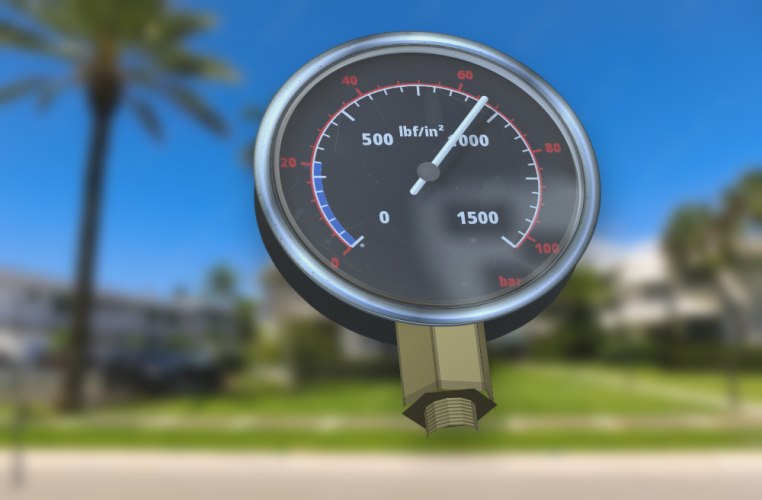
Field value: 950psi
